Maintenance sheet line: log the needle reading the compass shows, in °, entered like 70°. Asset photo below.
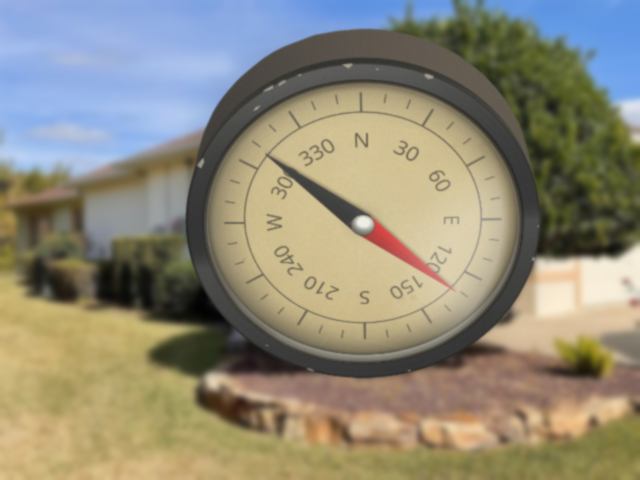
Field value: 130°
